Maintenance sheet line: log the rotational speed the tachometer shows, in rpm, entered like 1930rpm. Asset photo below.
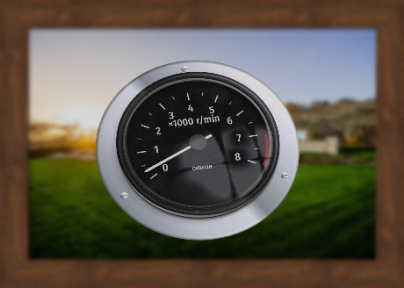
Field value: 250rpm
